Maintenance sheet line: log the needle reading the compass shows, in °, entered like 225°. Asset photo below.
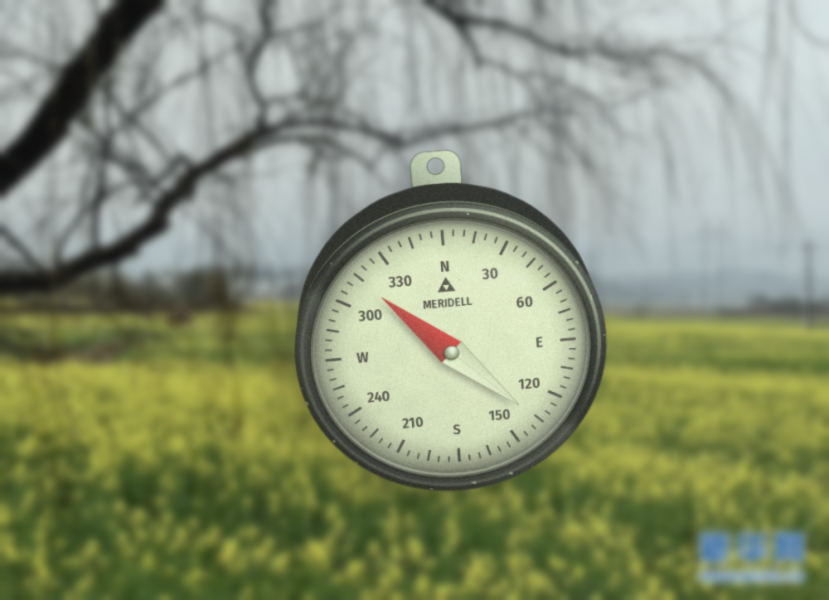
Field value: 315°
